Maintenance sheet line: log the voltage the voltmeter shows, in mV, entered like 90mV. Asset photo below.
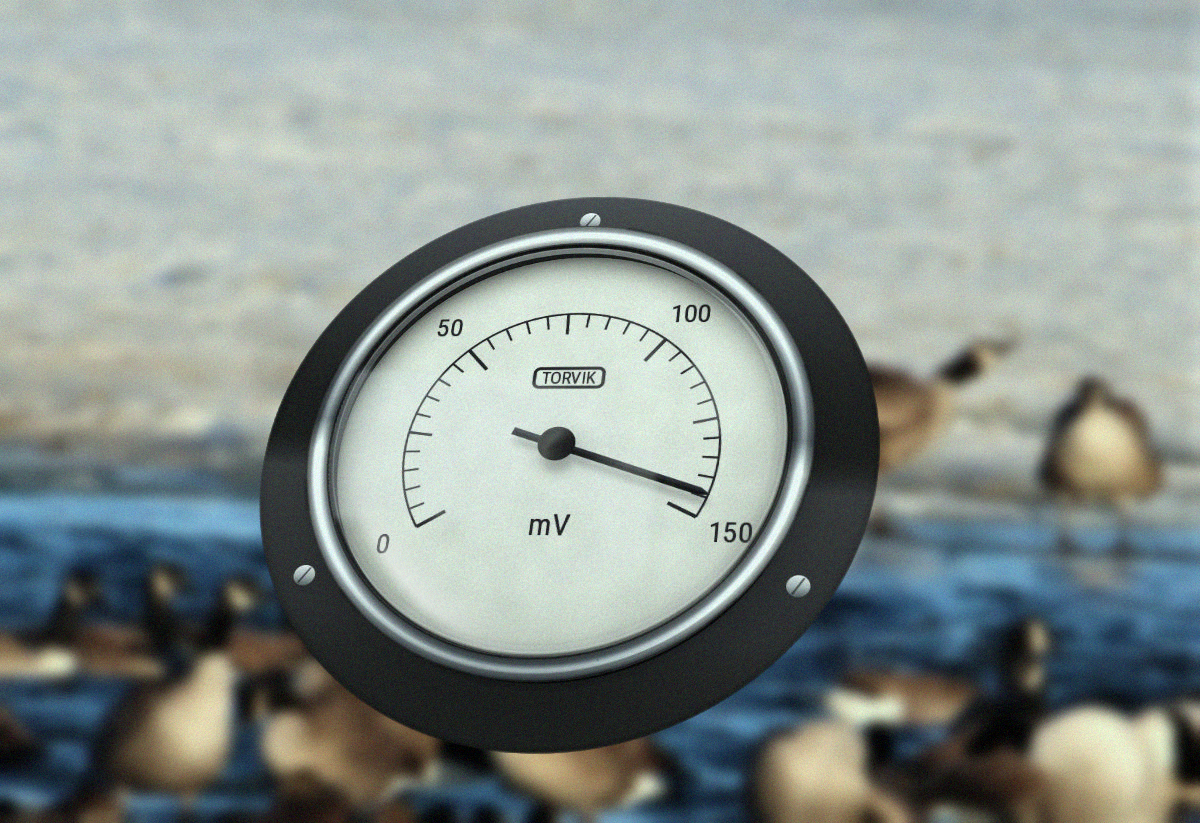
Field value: 145mV
